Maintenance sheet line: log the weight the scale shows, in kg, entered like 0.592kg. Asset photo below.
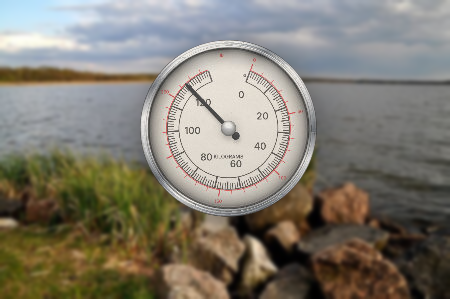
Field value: 120kg
